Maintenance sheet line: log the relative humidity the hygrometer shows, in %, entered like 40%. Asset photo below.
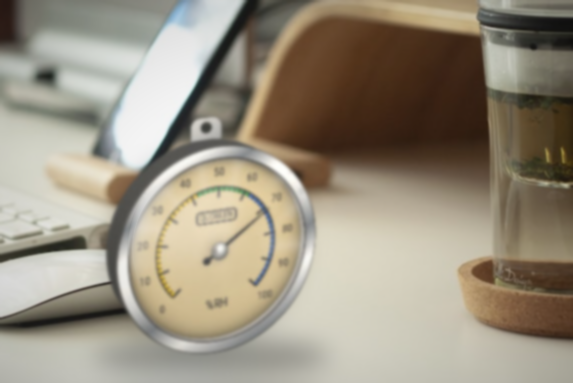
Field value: 70%
